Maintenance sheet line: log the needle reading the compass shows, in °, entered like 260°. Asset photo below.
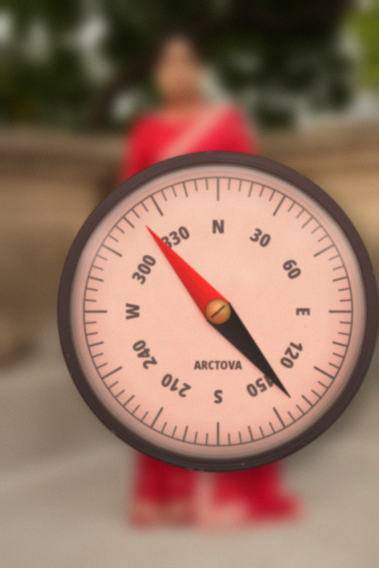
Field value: 320°
